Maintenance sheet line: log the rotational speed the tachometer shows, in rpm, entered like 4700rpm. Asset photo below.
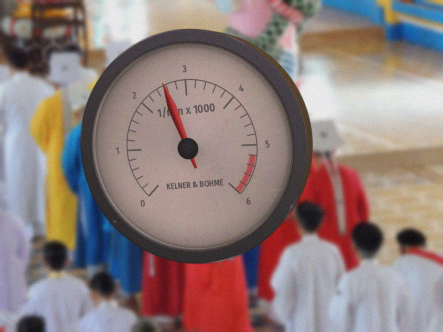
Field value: 2600rpm
